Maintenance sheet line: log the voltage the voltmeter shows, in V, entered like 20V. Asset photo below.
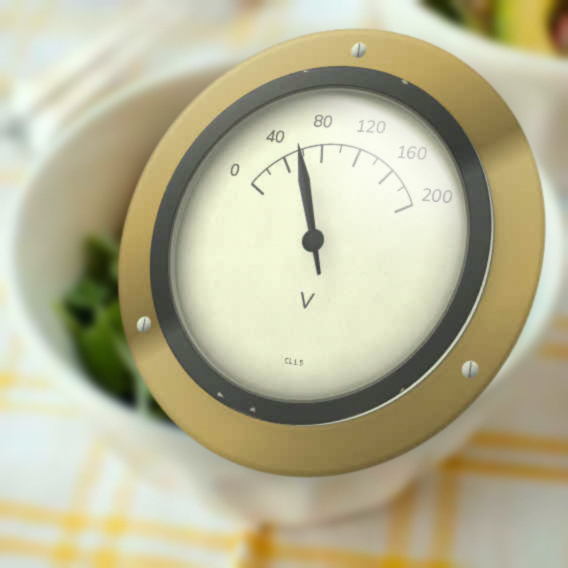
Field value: 60V
